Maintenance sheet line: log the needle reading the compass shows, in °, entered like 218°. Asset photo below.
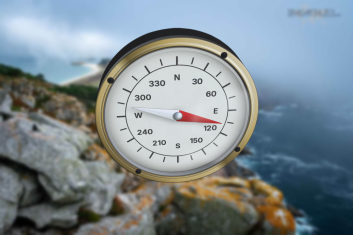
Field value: 105°
